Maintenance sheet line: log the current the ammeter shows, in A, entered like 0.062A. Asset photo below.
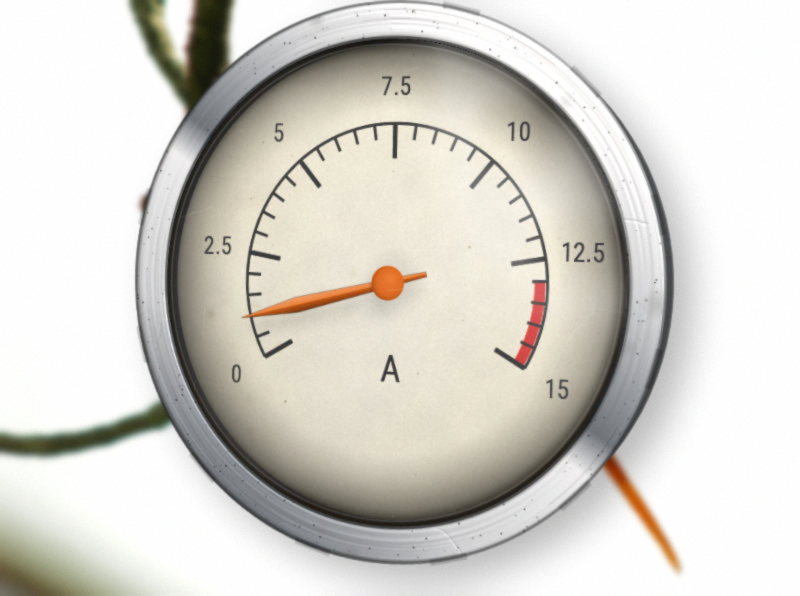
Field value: 1A
